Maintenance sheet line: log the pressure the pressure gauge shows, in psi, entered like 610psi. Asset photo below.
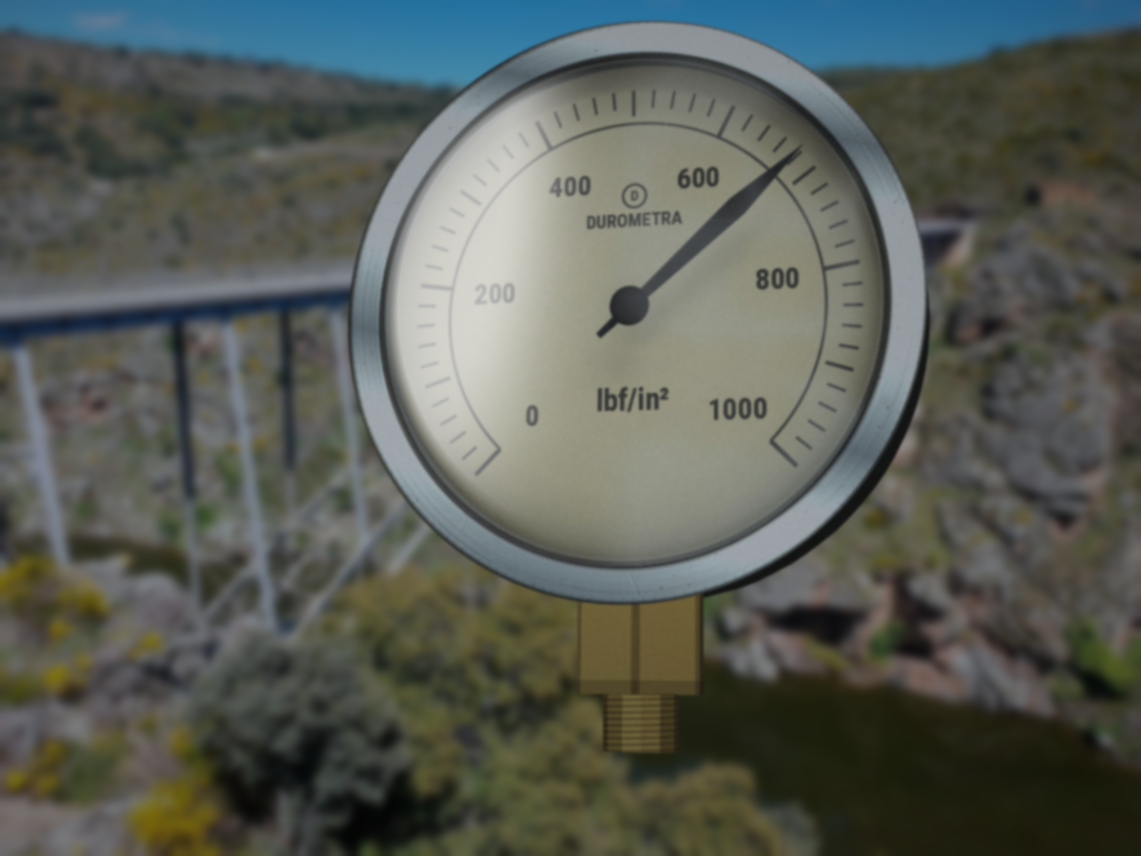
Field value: 680psi
